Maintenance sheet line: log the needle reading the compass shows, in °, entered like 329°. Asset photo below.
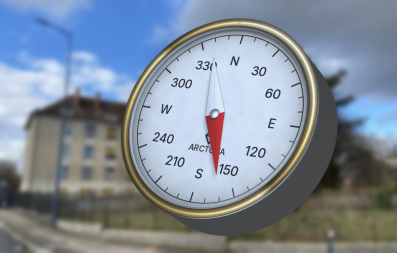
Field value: 160°
